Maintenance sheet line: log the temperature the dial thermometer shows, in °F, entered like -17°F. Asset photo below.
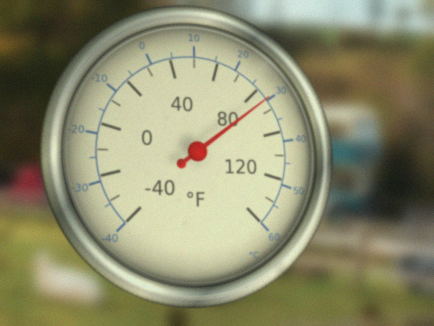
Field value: 85°F
